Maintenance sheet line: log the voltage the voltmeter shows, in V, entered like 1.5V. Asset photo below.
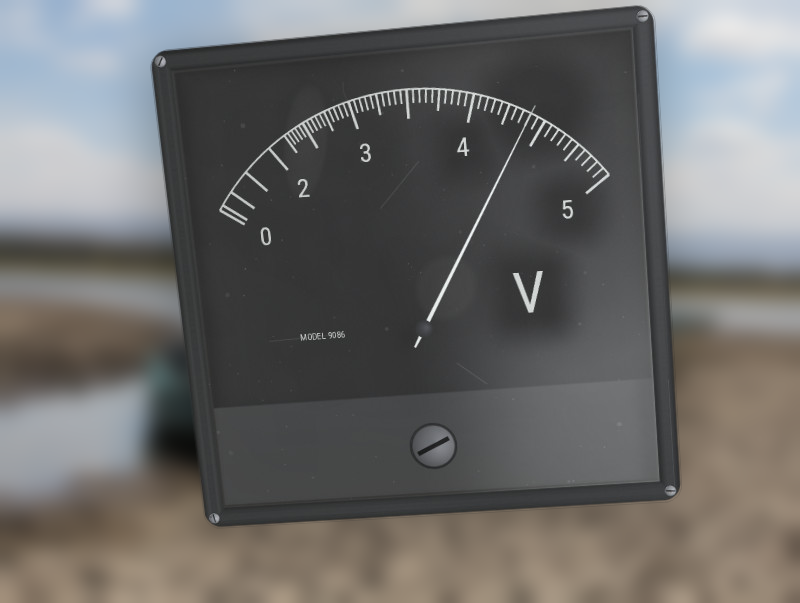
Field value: 4.4V
